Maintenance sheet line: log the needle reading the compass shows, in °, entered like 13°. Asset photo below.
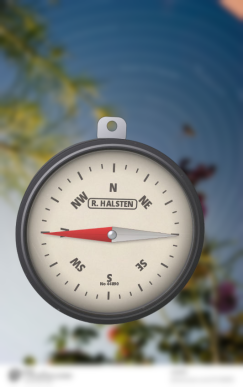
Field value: 270°
